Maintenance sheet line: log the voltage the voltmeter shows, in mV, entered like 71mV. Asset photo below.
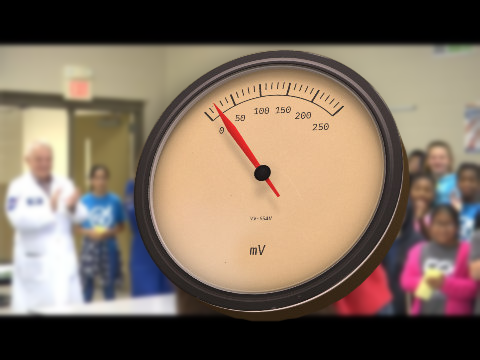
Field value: 20mV
